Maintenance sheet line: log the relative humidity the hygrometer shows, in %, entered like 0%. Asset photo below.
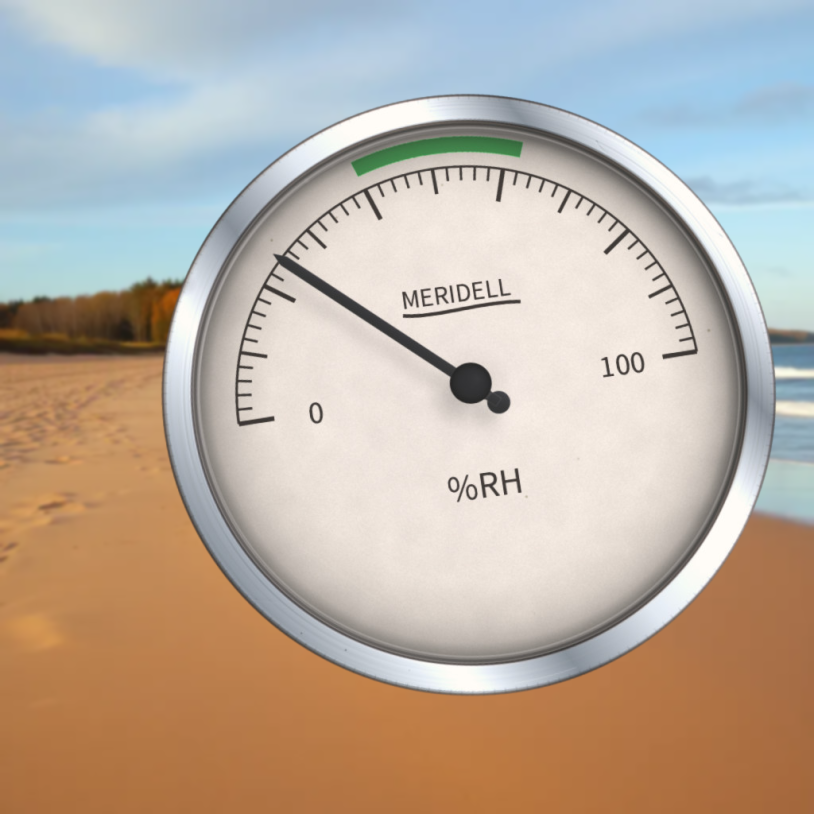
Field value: 24%
